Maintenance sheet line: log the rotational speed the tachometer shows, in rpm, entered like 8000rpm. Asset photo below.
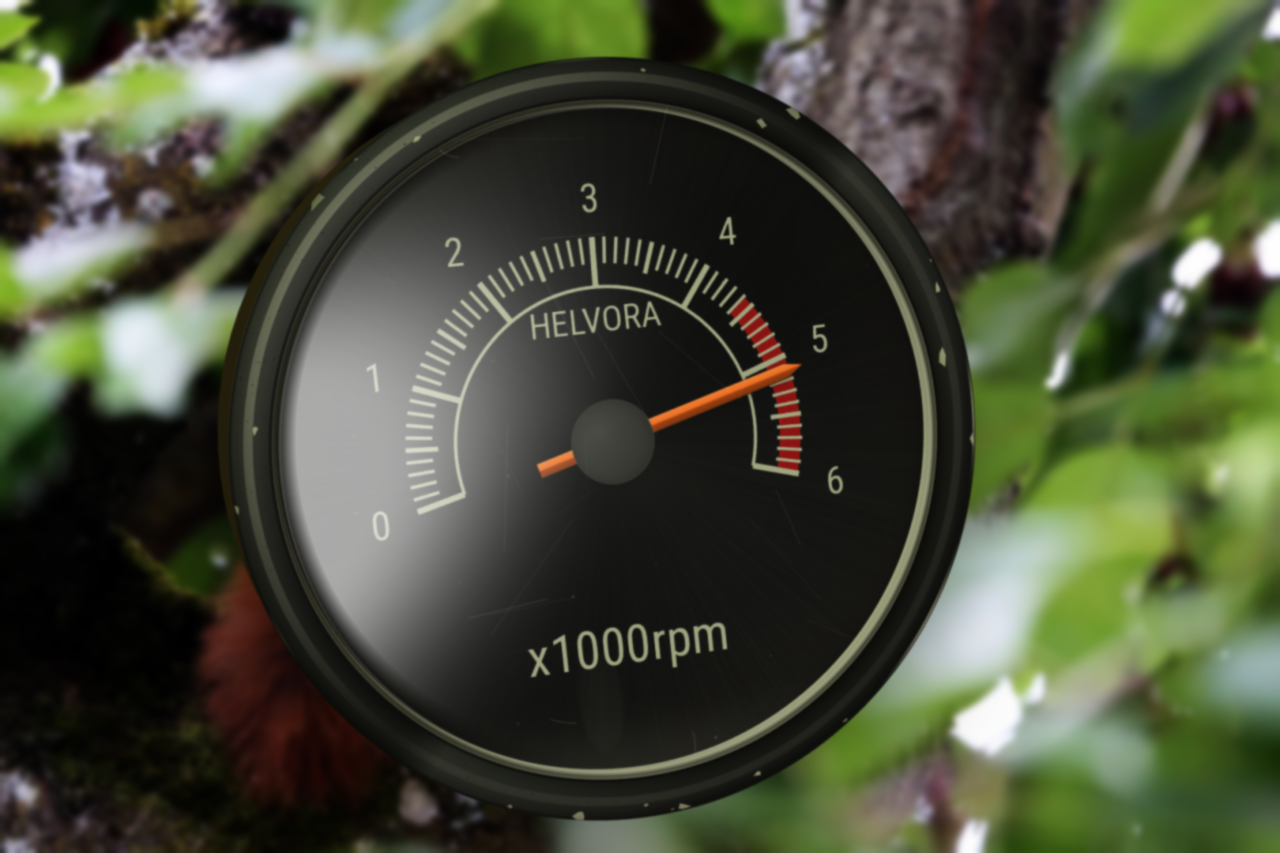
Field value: 5100rpm
